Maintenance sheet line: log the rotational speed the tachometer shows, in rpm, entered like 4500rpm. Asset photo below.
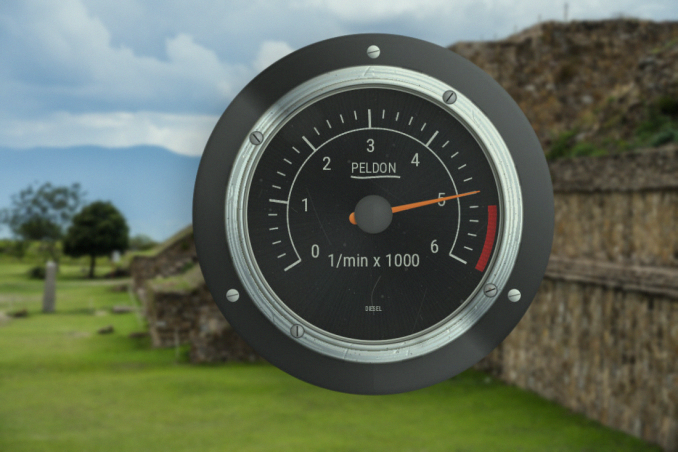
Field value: 5000rpm
